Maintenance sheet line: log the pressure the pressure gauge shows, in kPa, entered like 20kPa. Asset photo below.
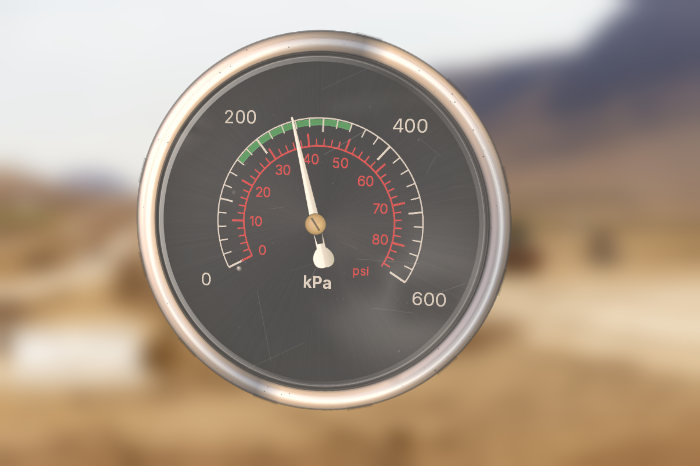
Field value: 260kPa
